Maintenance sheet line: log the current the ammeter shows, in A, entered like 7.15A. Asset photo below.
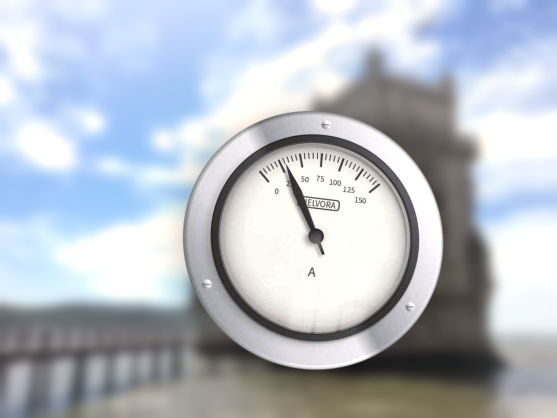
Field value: 30A
